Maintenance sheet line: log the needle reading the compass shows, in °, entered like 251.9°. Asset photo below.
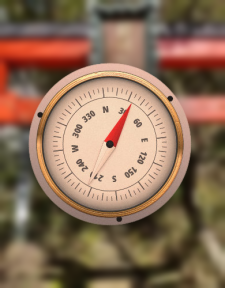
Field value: 35°
